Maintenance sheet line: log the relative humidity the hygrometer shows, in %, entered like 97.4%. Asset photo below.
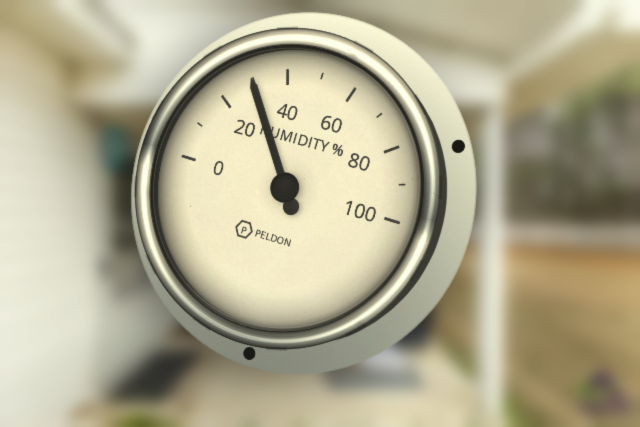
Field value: 30%
